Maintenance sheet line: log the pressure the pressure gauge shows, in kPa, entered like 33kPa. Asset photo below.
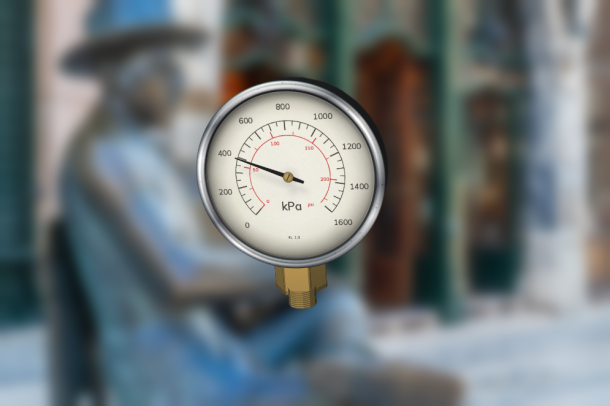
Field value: 400kPa
